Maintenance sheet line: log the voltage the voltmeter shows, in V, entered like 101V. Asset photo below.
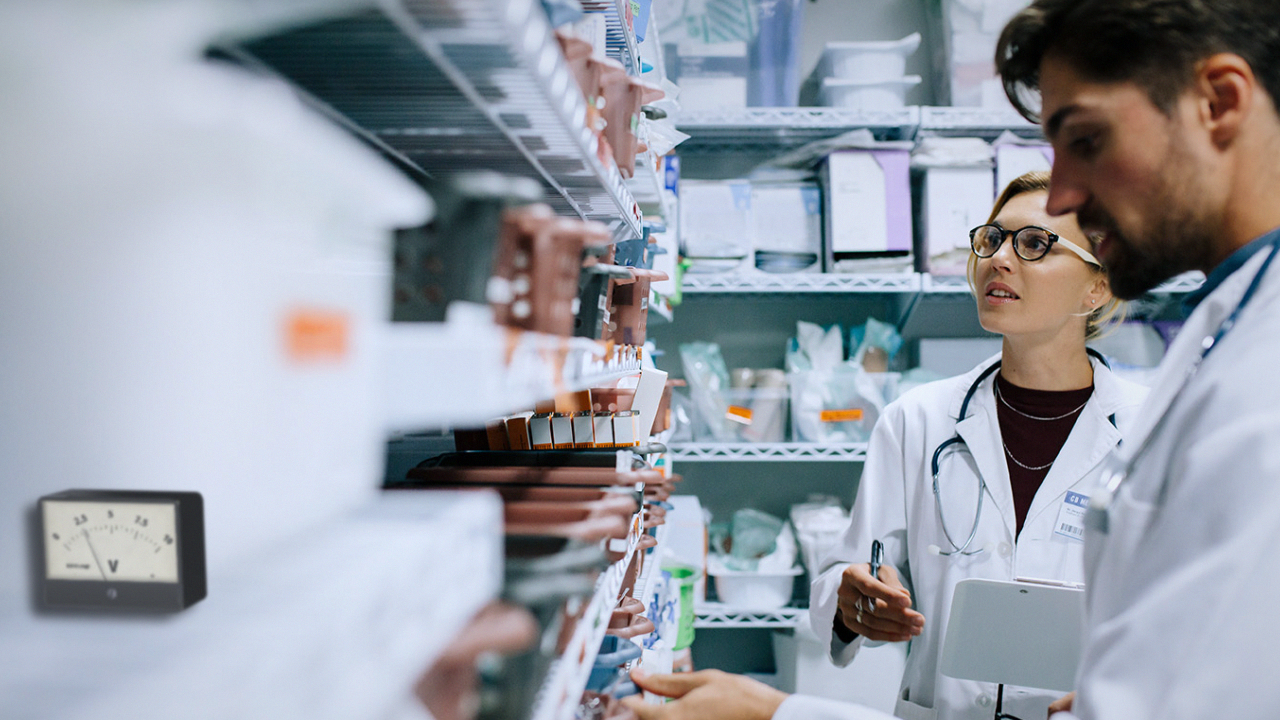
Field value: 2.5V
